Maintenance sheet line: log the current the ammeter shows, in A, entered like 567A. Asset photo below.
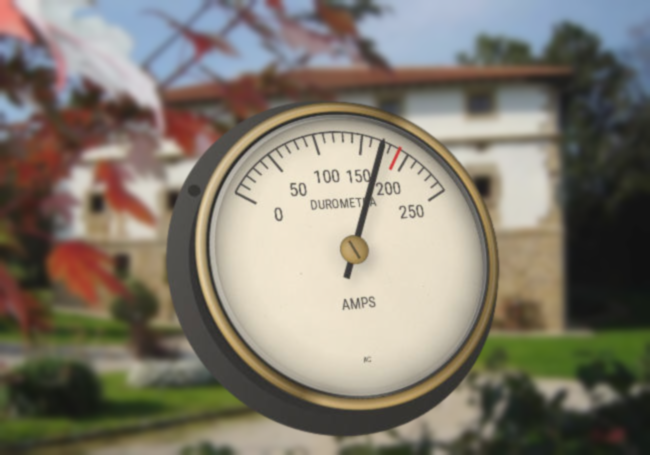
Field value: 170A
